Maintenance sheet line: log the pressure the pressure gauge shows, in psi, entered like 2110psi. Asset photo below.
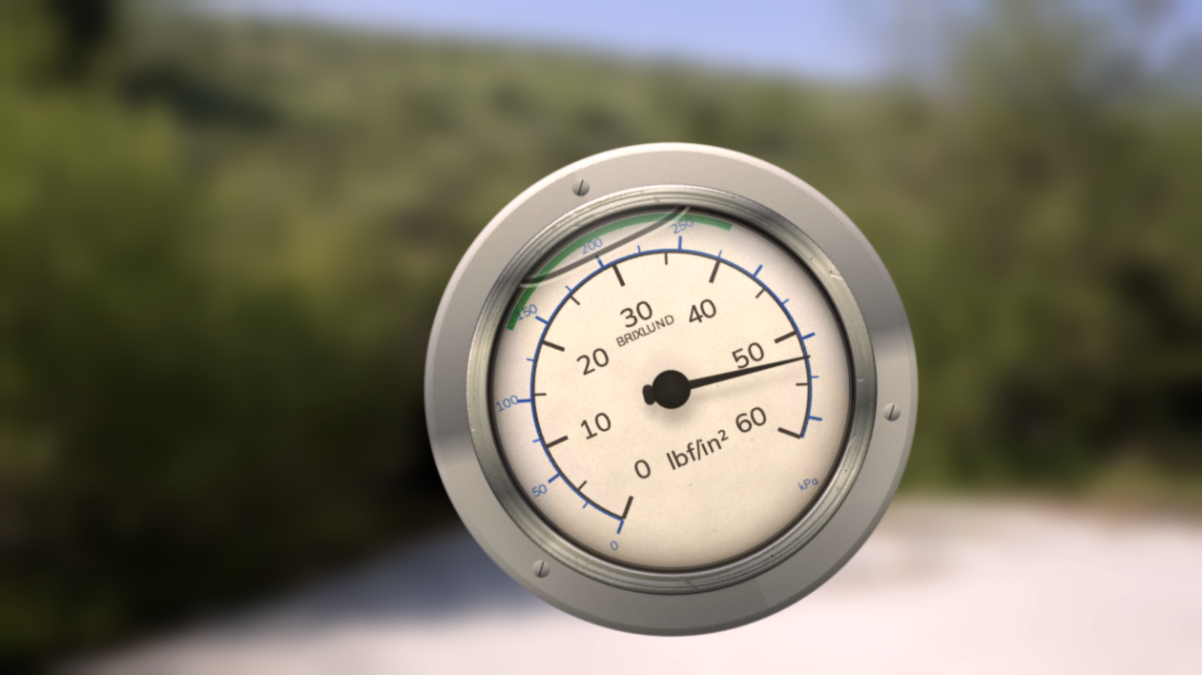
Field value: 52.5psi
